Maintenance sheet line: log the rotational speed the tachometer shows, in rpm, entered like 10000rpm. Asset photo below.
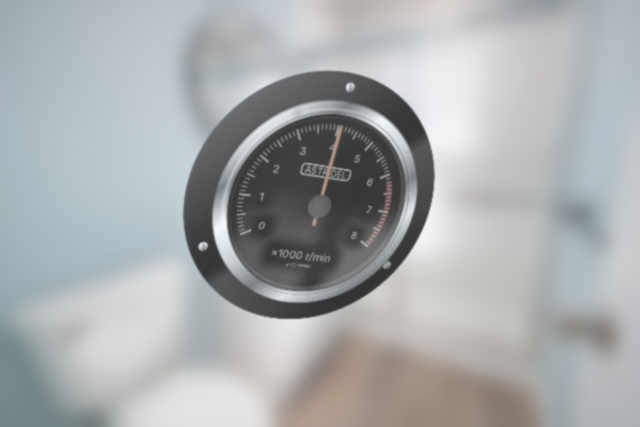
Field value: 4000rpm
